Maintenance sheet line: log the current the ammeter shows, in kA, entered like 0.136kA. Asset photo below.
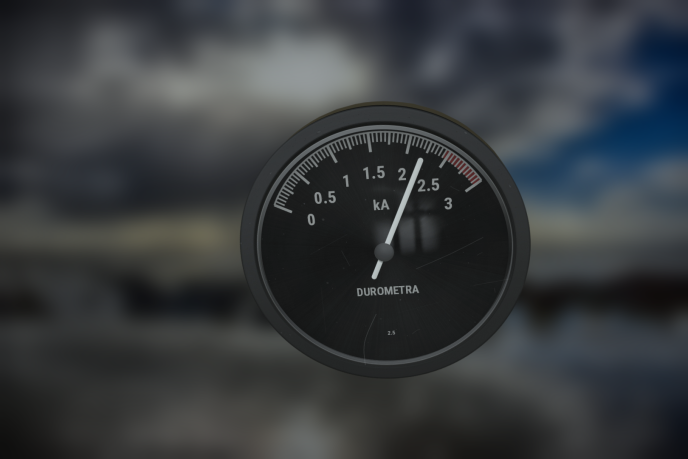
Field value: 2.2kA
